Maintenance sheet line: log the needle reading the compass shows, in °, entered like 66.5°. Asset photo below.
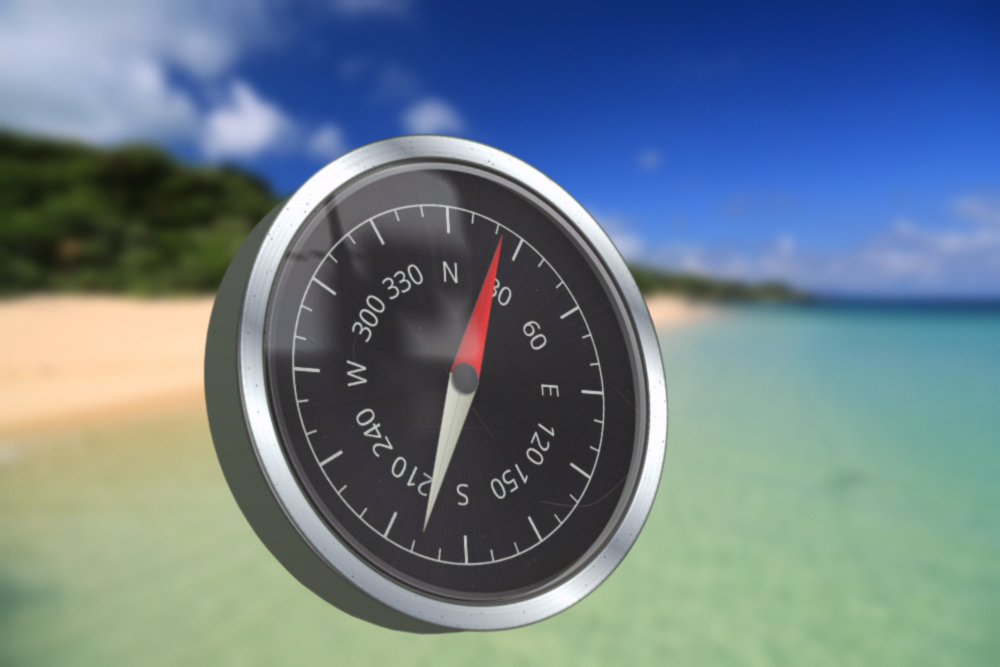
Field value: 20°
